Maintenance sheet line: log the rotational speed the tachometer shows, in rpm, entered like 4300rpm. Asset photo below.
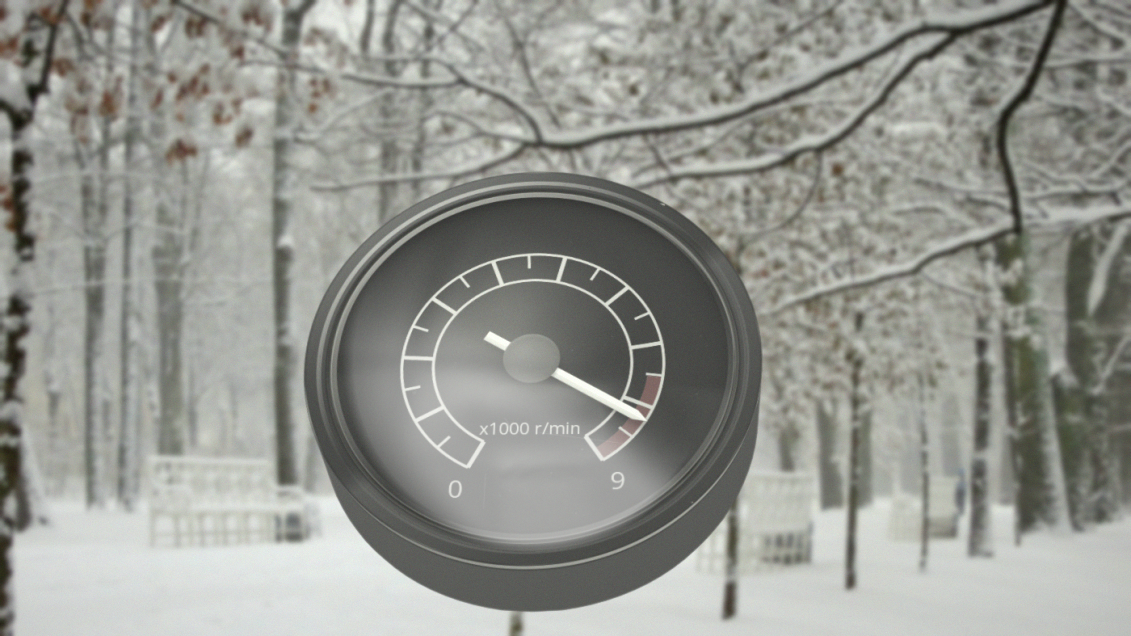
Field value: 8250rpm
